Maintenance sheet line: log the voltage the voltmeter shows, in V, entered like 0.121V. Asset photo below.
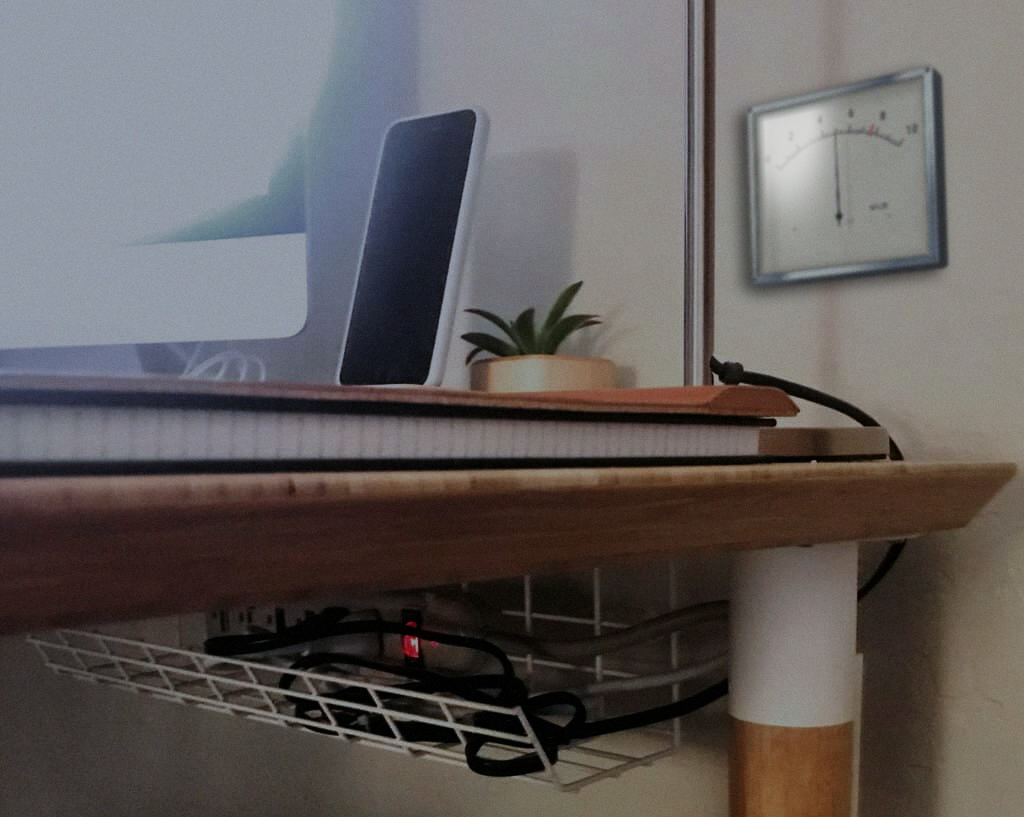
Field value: 5V
